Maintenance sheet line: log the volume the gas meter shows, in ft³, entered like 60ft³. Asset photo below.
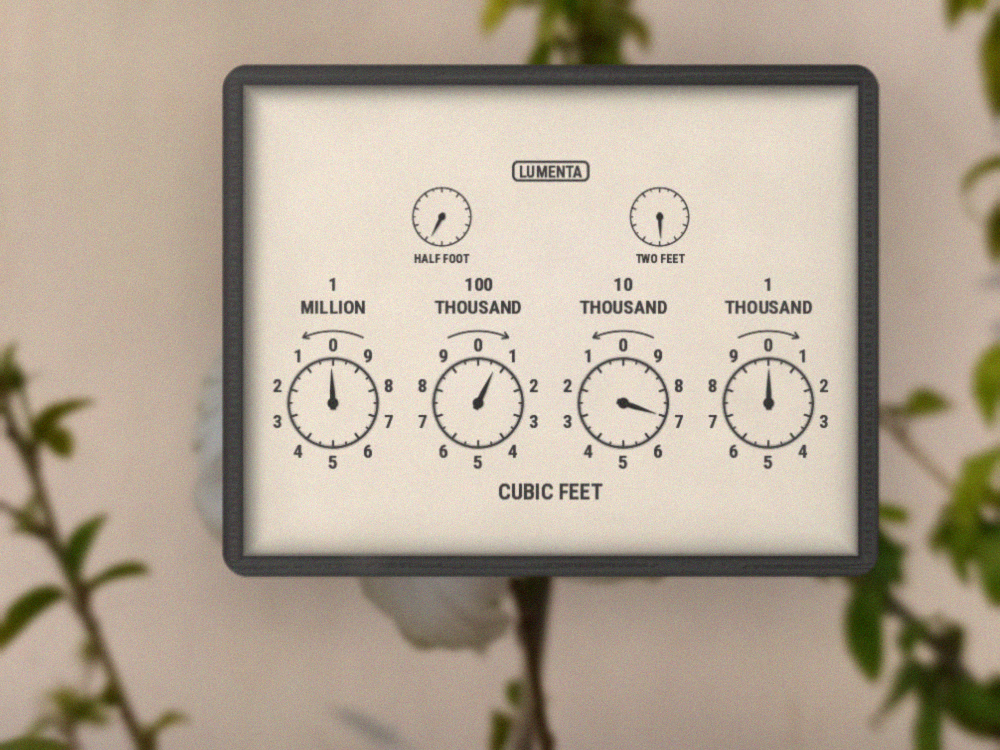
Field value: 7000ft³
